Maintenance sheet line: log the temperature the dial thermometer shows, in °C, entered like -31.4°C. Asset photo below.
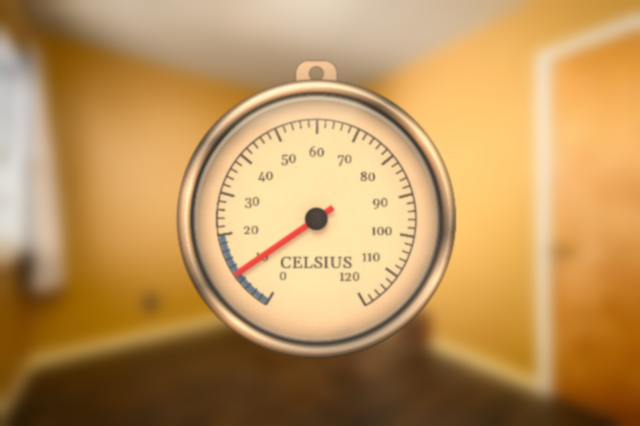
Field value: 10°C
